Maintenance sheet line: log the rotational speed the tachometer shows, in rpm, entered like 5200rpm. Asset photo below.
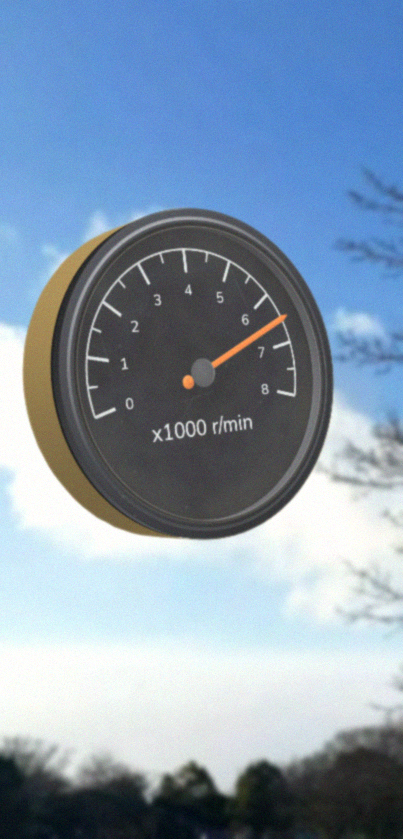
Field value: 6500rpm
